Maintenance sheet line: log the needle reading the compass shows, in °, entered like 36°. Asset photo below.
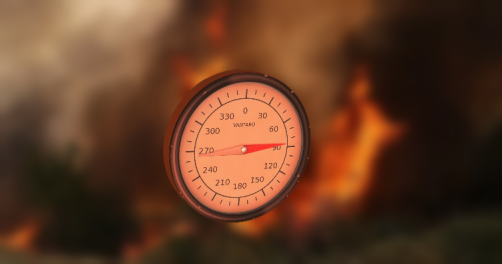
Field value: 85°
